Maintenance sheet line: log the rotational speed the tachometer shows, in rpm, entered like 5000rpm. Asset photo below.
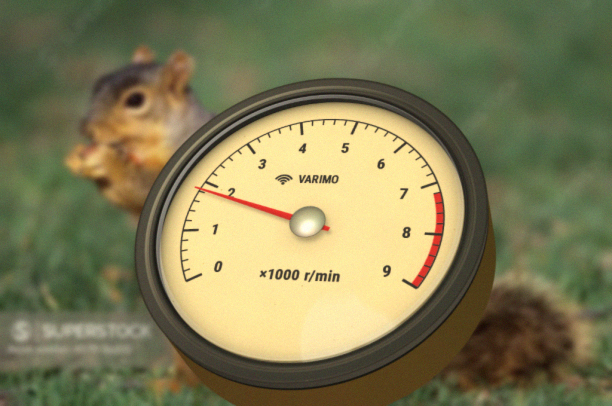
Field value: 1800rpm
